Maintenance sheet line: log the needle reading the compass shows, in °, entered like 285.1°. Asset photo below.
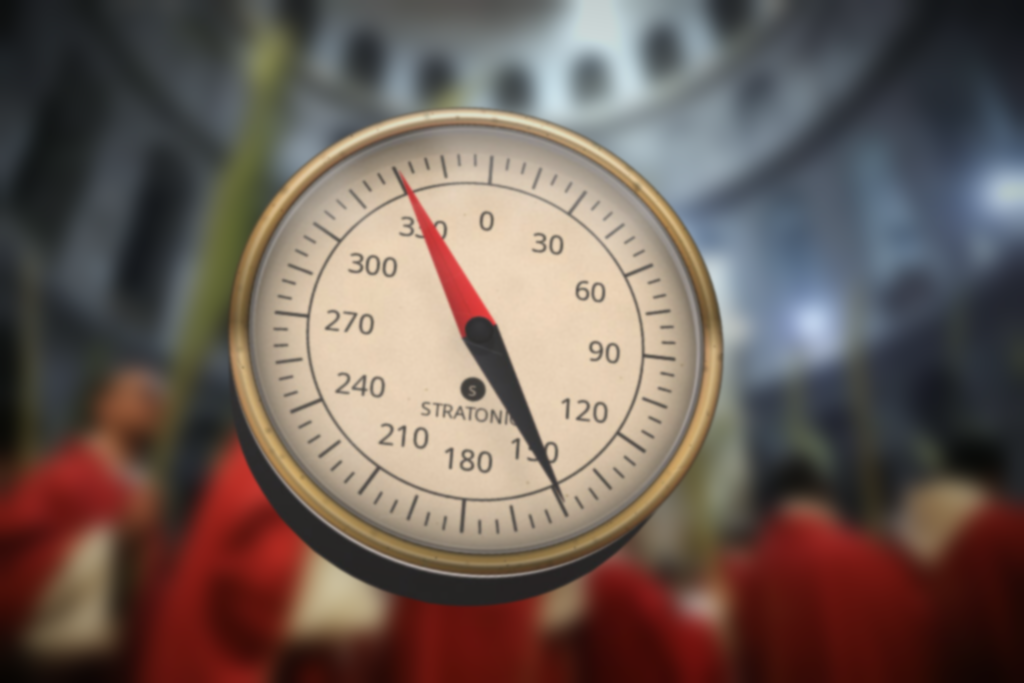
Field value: 330°
